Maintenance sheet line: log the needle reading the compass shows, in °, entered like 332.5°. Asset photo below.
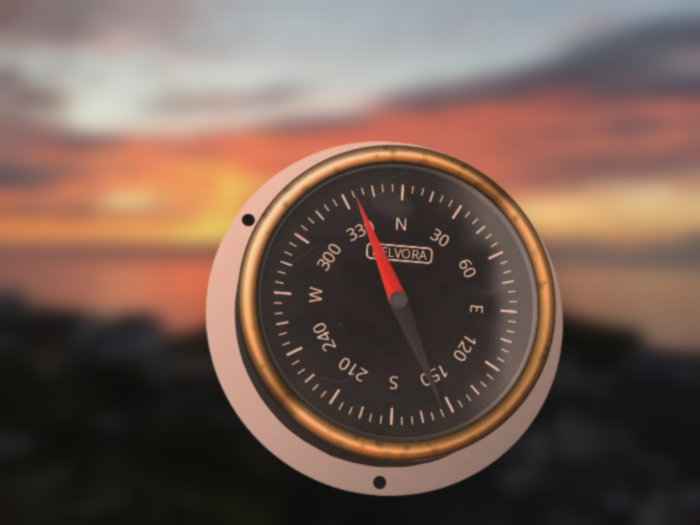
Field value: 335°
